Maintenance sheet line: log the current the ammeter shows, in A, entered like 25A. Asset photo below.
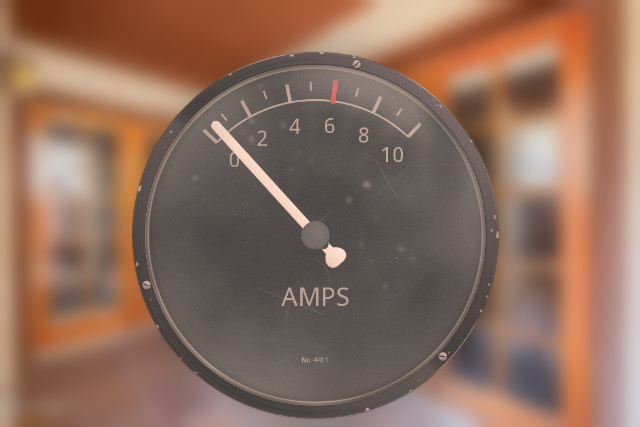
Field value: 0.5A
